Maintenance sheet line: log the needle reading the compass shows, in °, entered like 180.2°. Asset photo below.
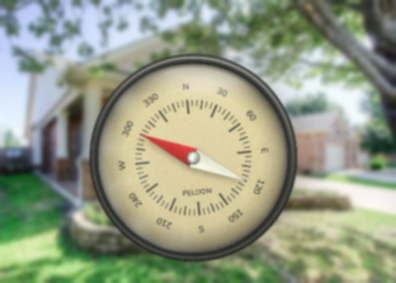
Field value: 300°
